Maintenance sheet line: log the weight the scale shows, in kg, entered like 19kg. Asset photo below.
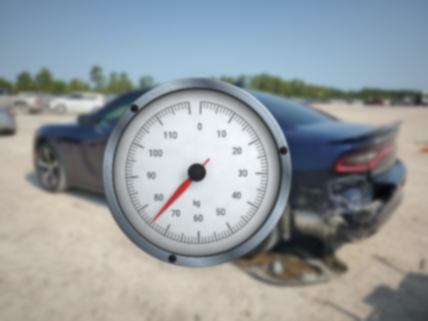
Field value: 75kg
